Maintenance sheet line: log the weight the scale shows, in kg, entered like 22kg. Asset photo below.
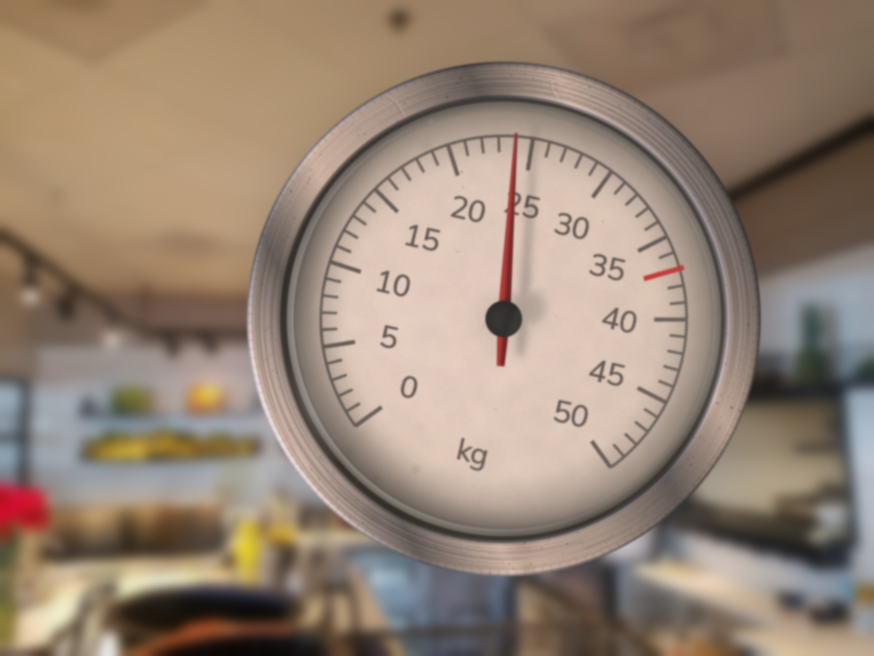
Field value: 24kg
